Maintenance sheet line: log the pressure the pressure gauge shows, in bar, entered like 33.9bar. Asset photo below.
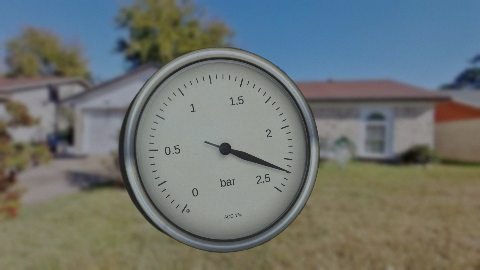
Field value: 2.35bar
